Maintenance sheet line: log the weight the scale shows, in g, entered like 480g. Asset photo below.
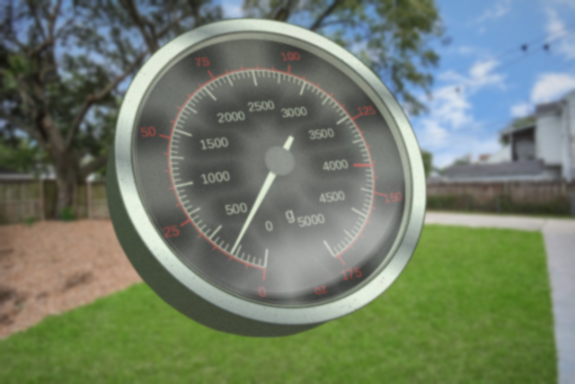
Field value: 300g
